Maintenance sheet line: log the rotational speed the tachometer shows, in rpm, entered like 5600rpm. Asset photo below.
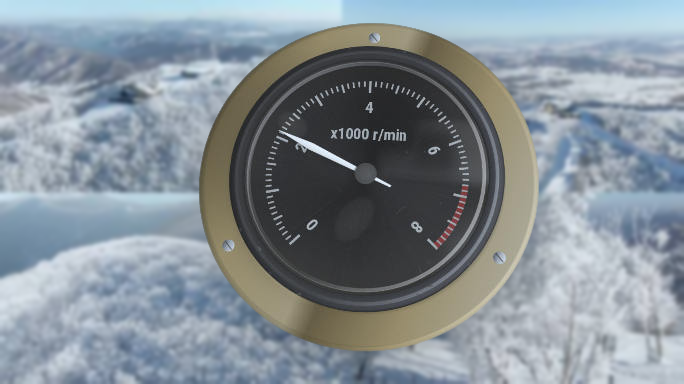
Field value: 2100rpm
